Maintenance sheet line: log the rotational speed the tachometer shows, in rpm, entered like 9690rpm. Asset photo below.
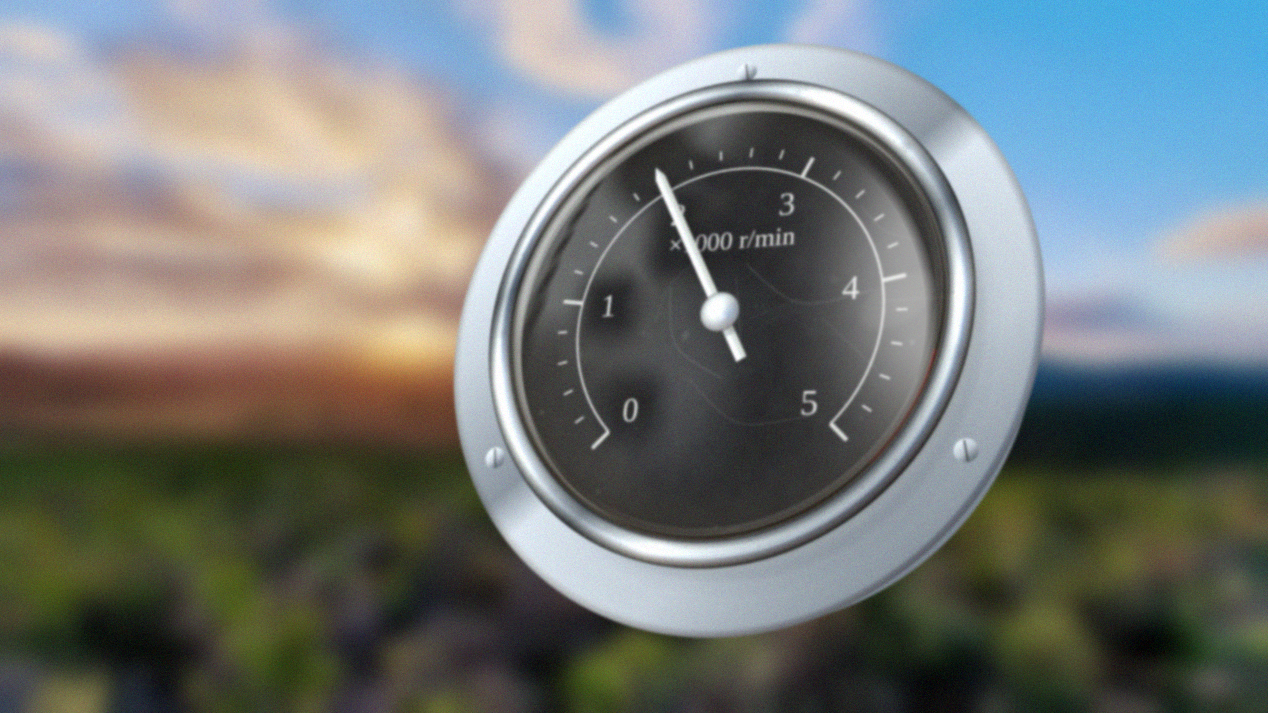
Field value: 2000rpm
